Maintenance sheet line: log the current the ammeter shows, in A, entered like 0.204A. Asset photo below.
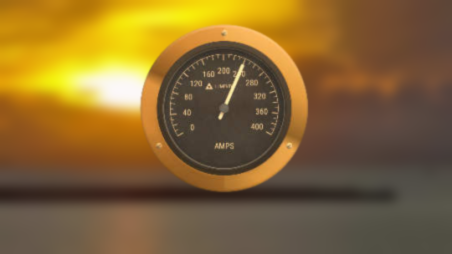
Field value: 240A
